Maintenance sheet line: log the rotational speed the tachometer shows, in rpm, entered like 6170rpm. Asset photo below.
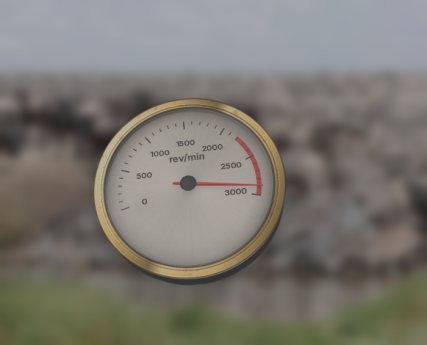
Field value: 2900rpm
